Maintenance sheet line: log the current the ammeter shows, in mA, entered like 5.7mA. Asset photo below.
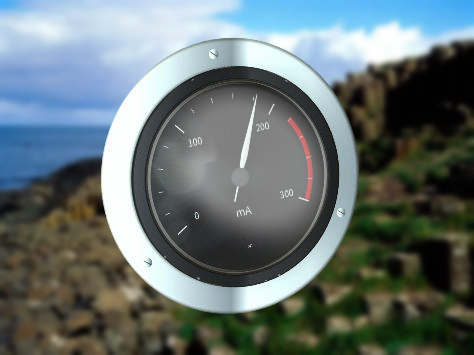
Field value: 180mA
